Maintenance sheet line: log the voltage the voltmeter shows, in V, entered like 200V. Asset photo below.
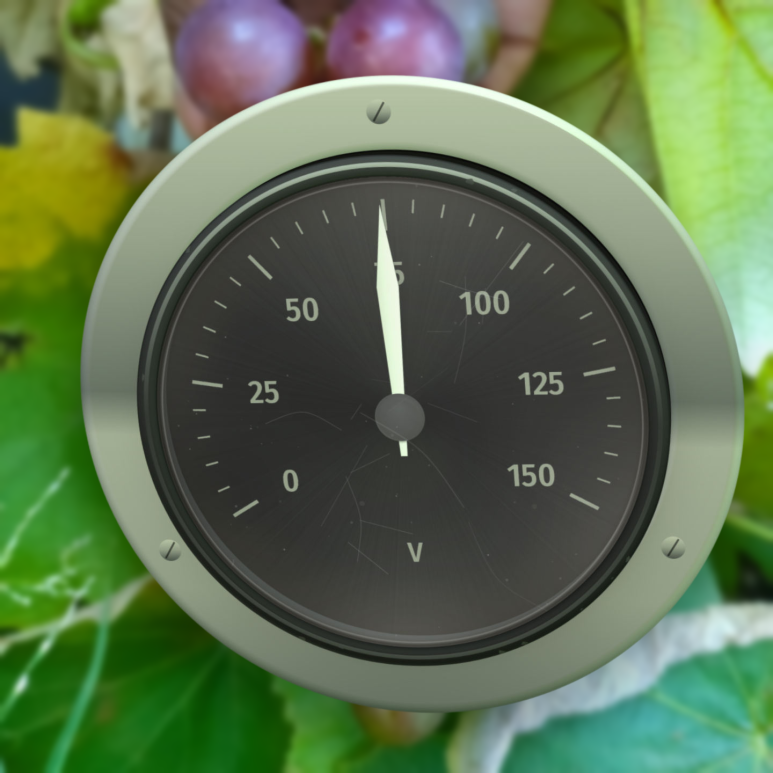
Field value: 75V
